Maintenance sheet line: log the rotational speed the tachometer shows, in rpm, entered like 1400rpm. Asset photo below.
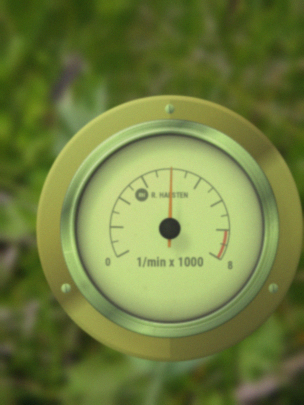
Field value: 4000rpm
